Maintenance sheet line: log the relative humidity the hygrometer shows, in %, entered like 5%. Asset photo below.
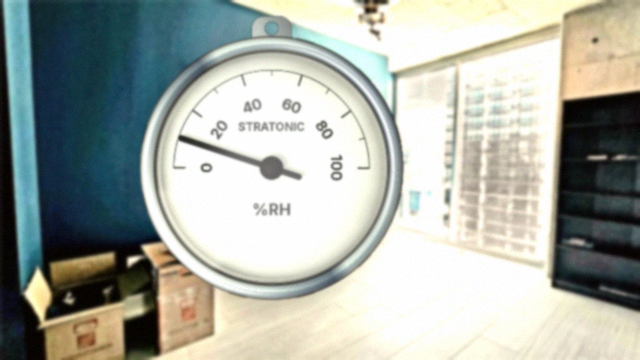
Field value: 10%
